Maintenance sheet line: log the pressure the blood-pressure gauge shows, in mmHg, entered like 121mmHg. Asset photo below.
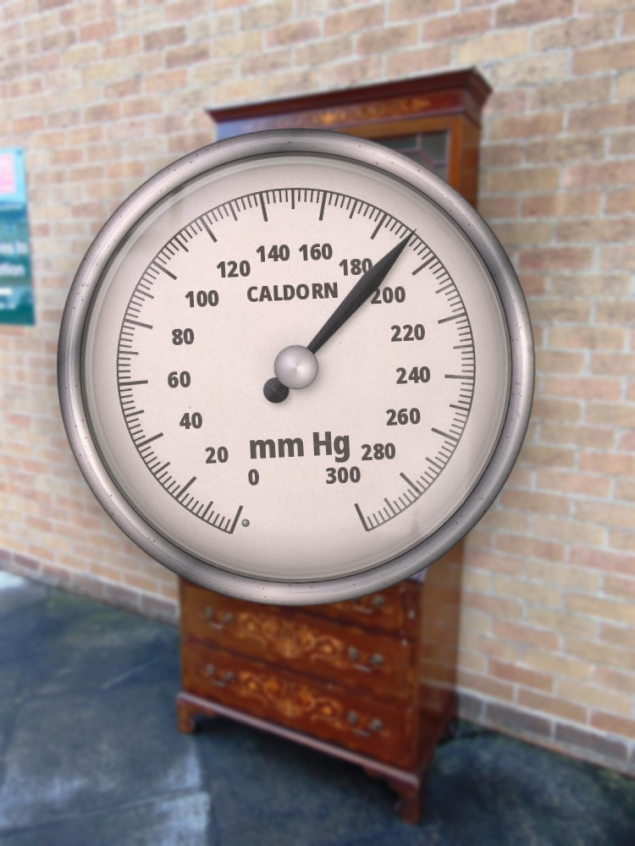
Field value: 190mmHg
